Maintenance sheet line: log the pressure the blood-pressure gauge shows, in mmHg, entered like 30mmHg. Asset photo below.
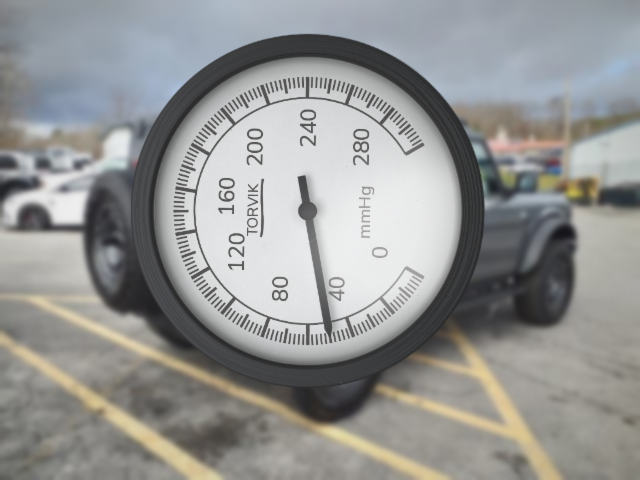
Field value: 50mmHg
